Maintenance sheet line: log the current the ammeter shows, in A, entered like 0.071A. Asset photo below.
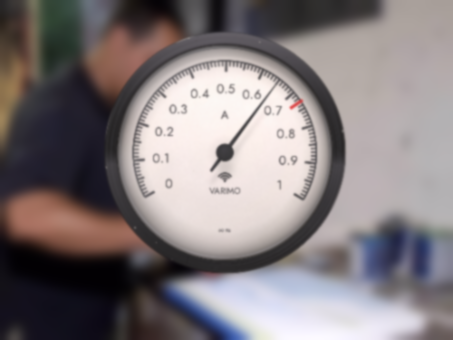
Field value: 0.65A
